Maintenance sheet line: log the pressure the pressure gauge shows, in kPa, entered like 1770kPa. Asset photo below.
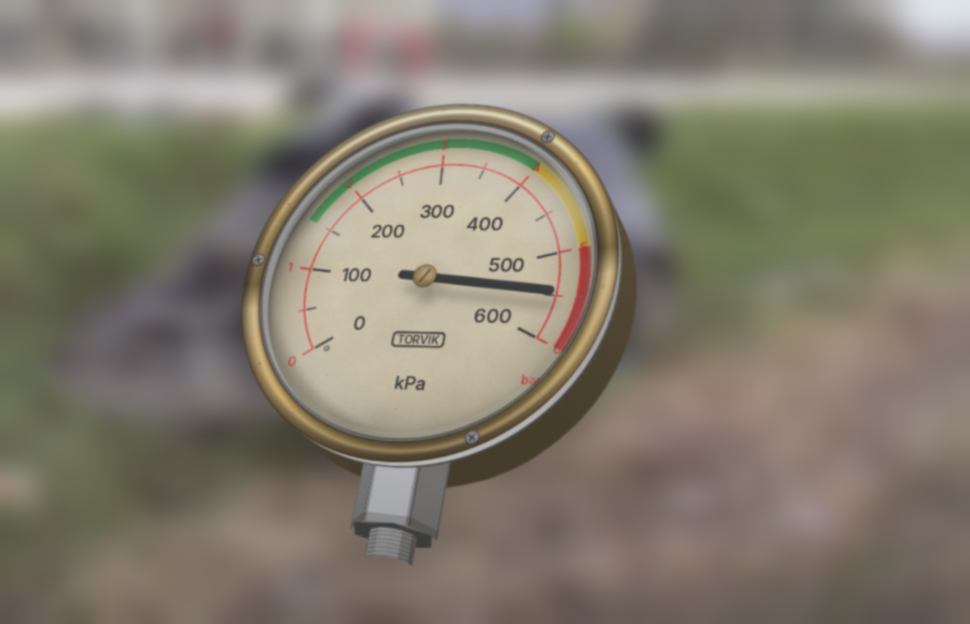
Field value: 550kPa
